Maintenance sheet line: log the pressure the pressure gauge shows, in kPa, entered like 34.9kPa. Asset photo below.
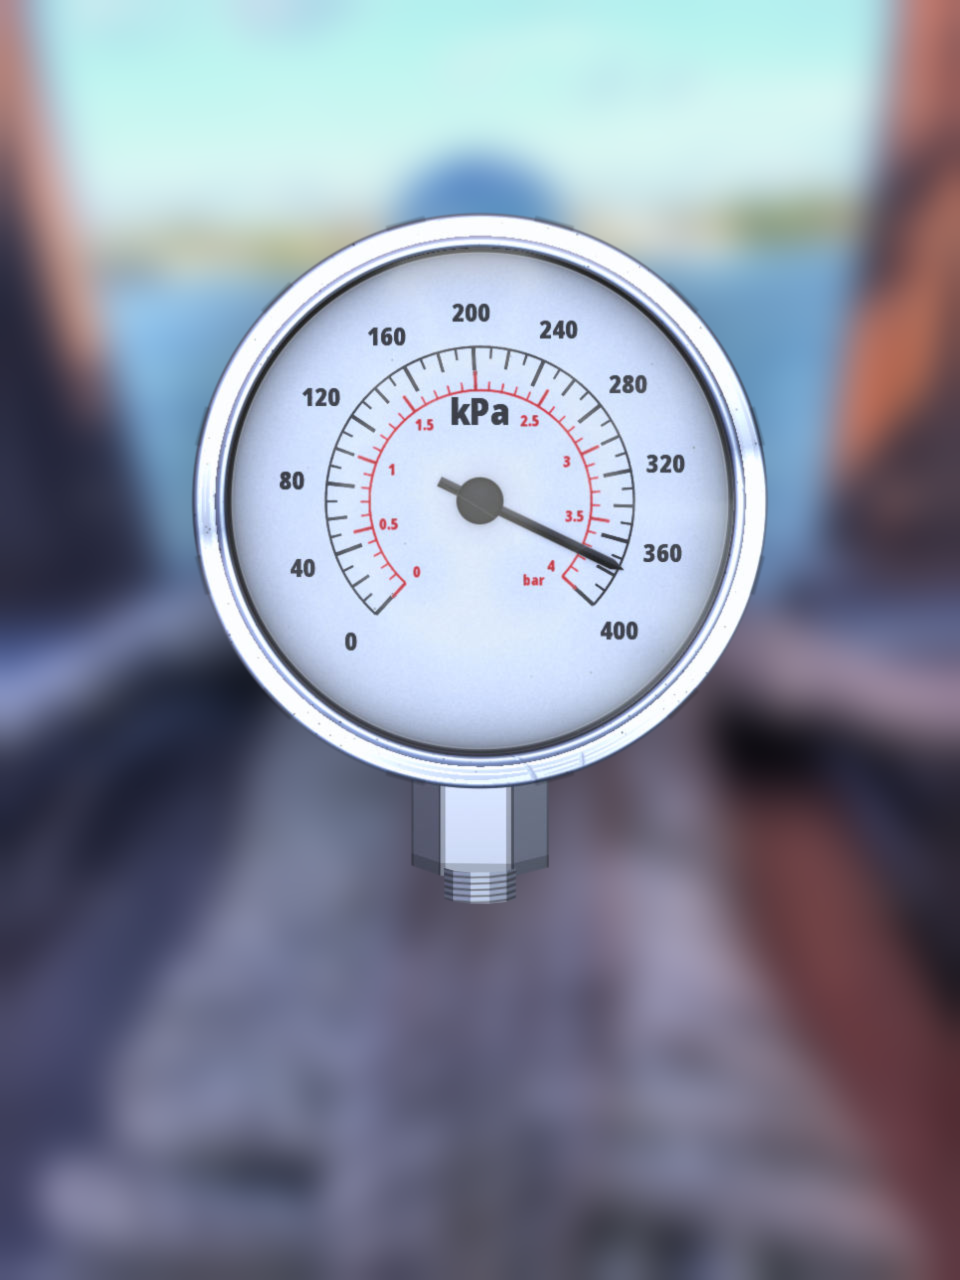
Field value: 375kPa
